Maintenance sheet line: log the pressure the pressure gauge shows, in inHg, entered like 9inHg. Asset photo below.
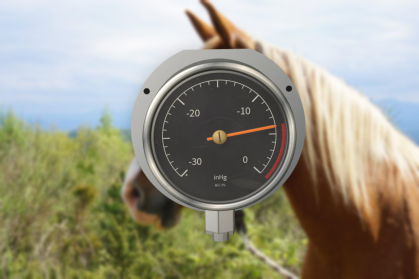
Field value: -6inHg
